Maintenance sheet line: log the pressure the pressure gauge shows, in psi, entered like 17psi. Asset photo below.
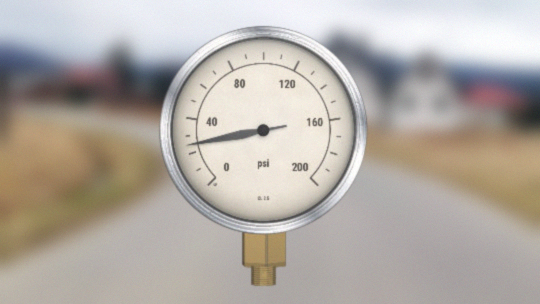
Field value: 25psi
